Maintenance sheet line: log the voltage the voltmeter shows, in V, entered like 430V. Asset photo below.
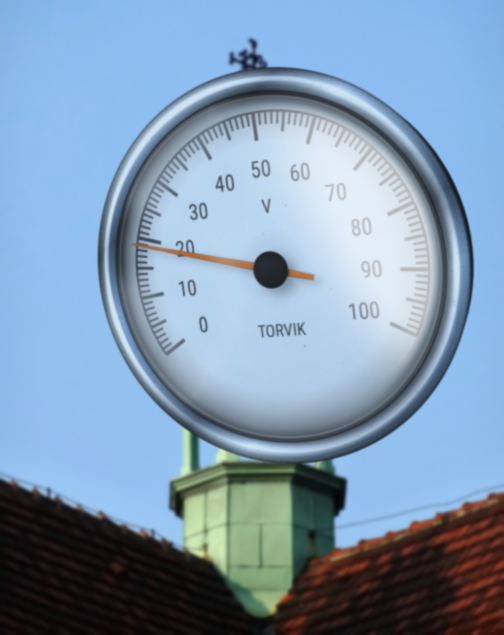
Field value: 19V
